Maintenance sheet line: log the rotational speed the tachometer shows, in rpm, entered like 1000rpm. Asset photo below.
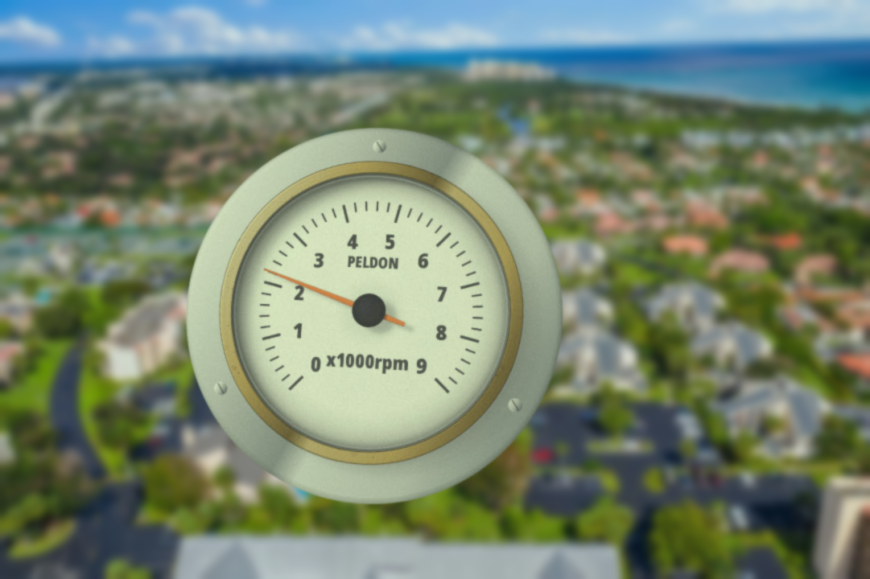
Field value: 2200rpm
